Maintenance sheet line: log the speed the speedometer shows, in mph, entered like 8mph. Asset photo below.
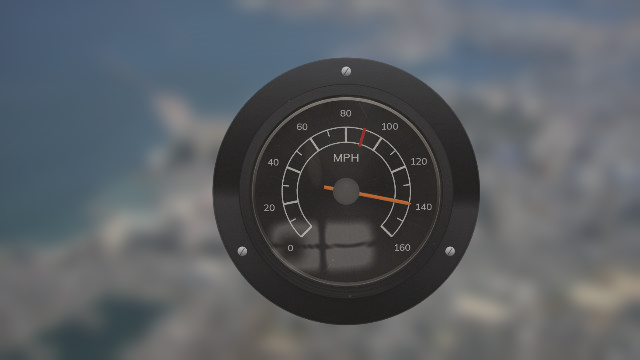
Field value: 140mph
